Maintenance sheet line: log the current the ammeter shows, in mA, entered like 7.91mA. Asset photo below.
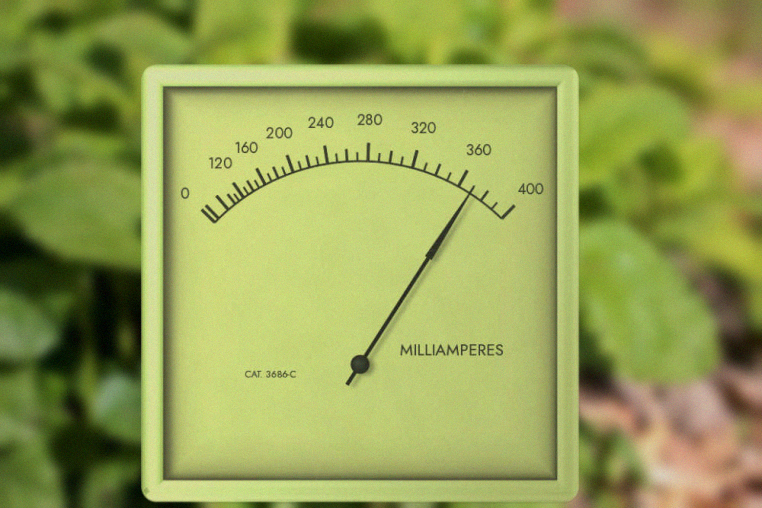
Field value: 370mA
